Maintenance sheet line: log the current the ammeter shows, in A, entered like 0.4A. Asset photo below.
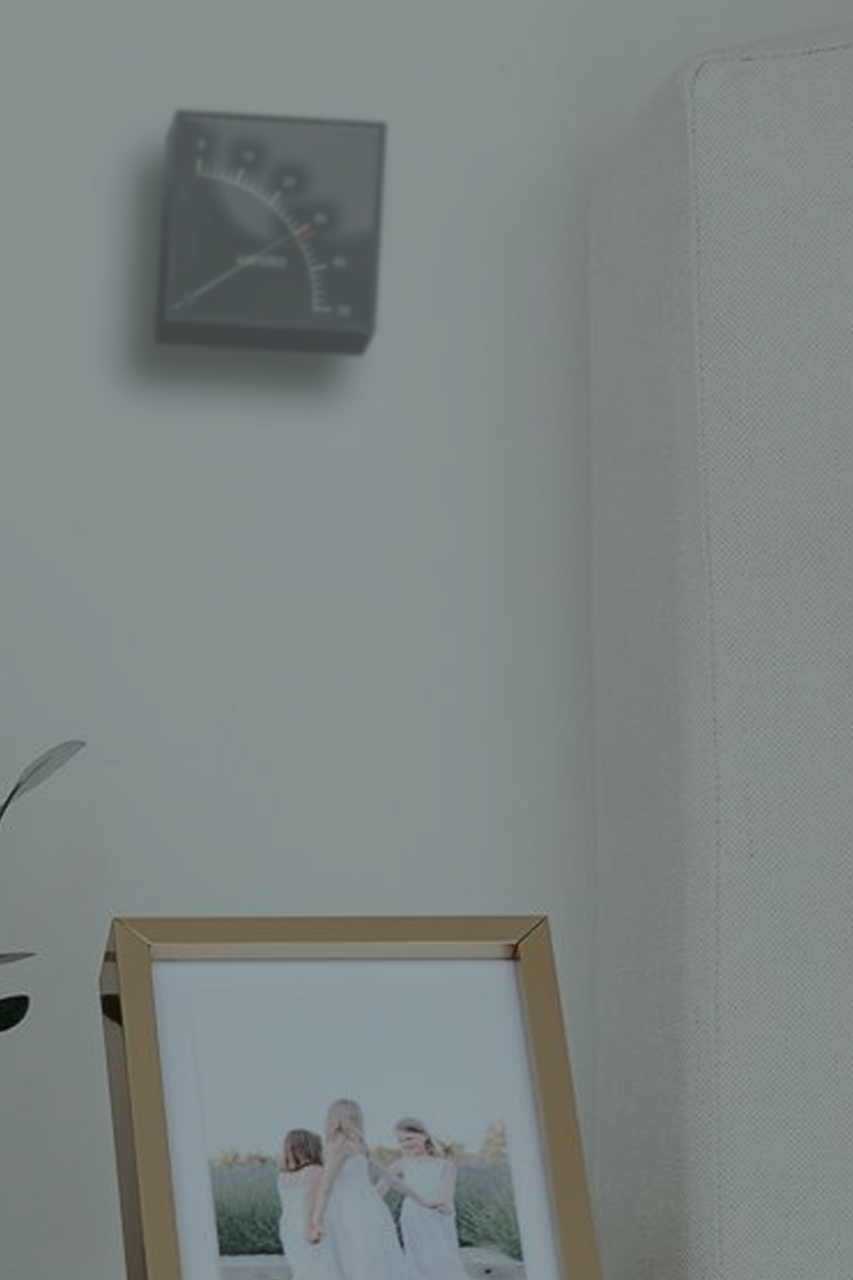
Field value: 30A
